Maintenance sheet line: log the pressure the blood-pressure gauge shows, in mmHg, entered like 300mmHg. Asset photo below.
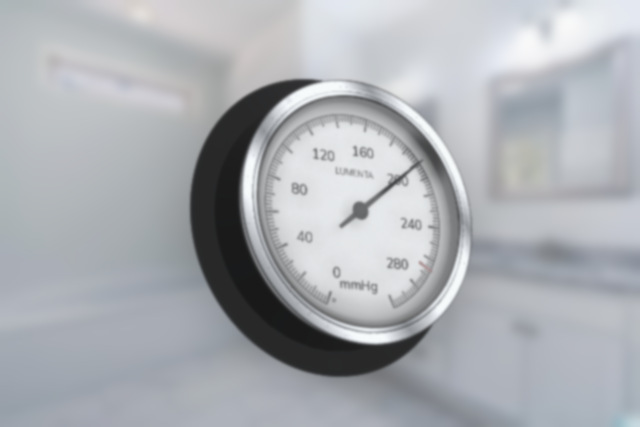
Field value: 200mmHg
